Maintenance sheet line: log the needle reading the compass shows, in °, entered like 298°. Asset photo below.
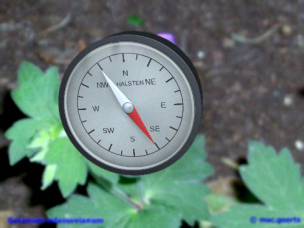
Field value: 150°
